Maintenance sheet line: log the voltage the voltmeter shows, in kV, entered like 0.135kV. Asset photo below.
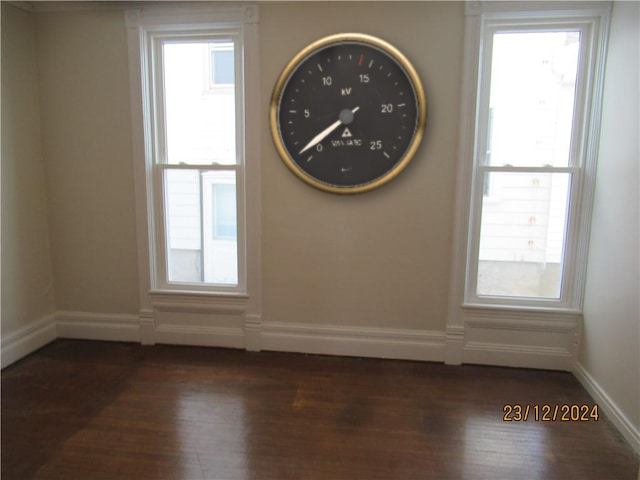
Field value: 1kV
